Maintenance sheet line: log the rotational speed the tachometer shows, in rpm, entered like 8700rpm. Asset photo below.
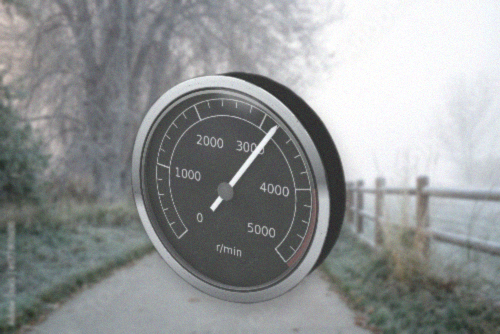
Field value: 3200rpm
